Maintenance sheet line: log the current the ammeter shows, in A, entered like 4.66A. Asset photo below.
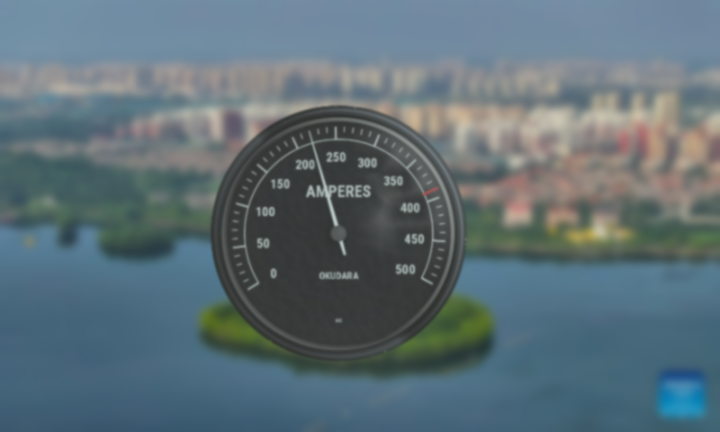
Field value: 220A
